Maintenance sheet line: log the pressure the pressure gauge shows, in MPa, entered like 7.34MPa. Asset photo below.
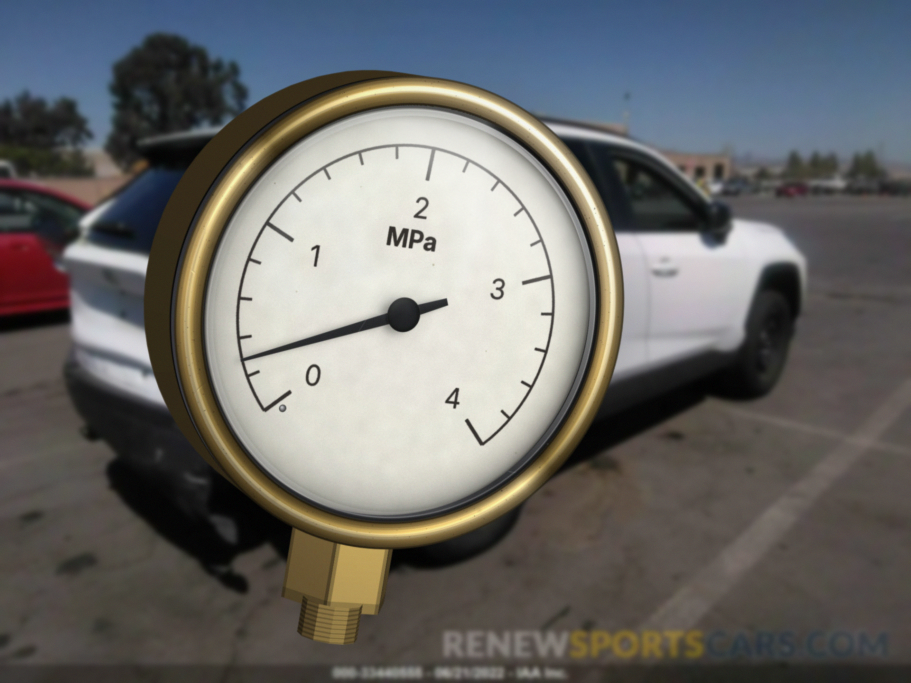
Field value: 0.3MPa
